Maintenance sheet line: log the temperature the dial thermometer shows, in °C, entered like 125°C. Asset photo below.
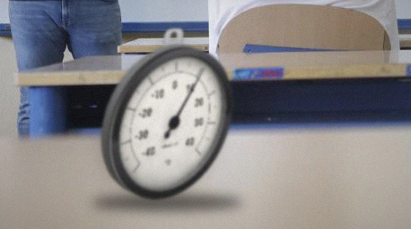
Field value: 10°C
